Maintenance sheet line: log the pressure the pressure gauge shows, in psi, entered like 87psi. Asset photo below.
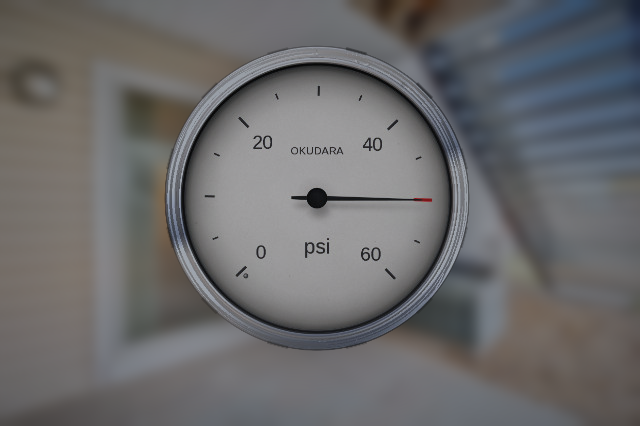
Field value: 50psi
